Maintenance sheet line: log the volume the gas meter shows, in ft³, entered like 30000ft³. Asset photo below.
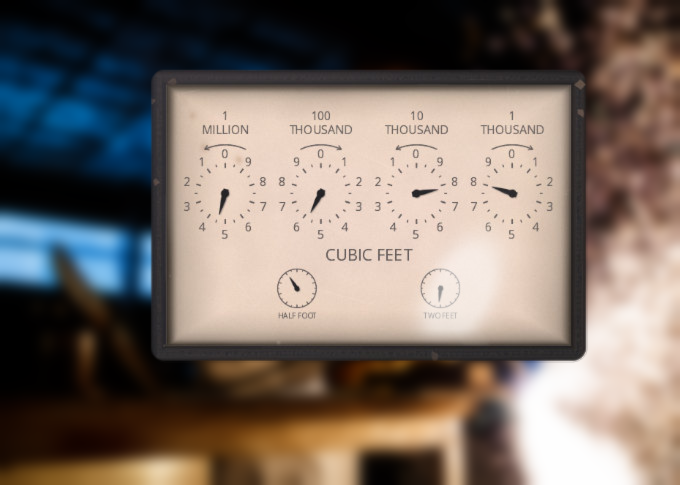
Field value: 457800ft³
